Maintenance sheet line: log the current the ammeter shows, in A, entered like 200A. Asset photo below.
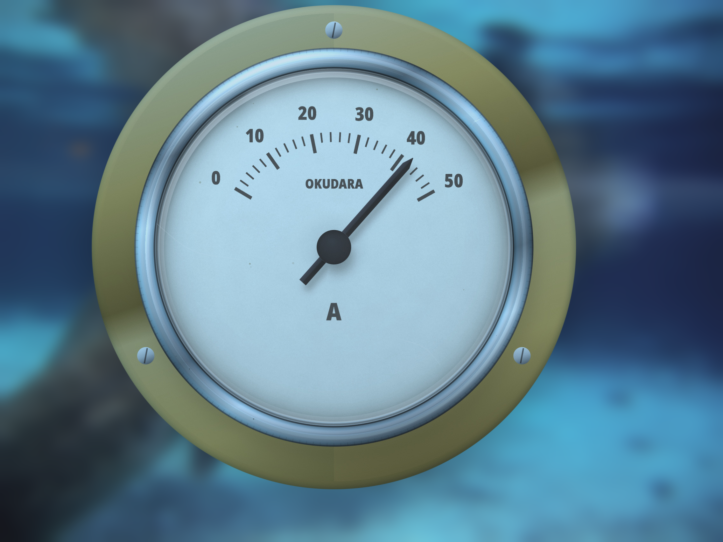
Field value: 42A
